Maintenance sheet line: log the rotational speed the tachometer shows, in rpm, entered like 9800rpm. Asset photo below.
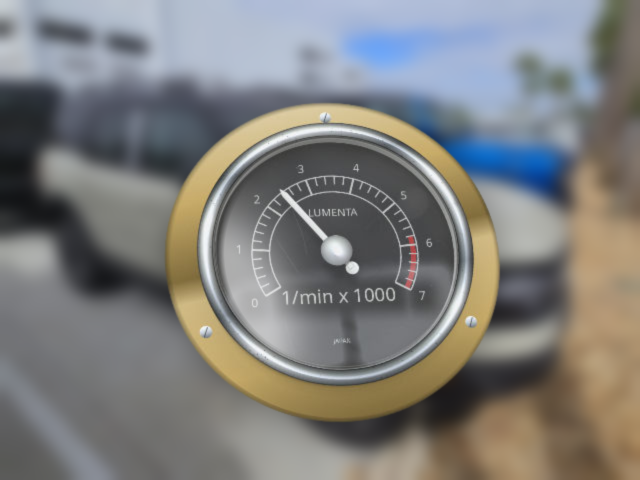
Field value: 2400rpm
